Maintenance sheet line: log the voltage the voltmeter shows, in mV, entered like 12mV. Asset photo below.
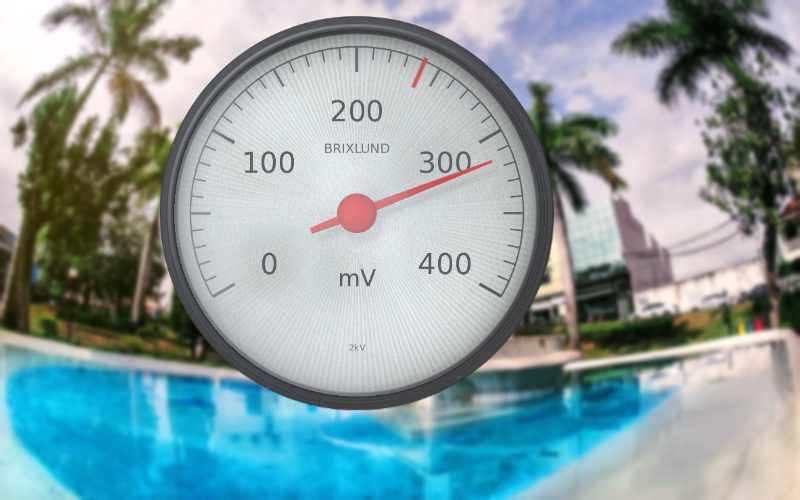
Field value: 315mV
